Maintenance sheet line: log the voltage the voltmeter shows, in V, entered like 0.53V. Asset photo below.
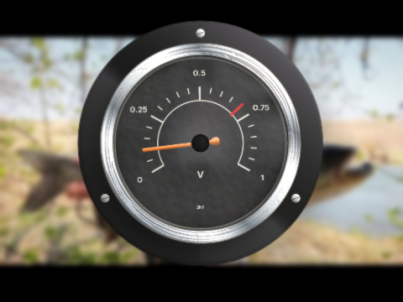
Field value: 0.1V
